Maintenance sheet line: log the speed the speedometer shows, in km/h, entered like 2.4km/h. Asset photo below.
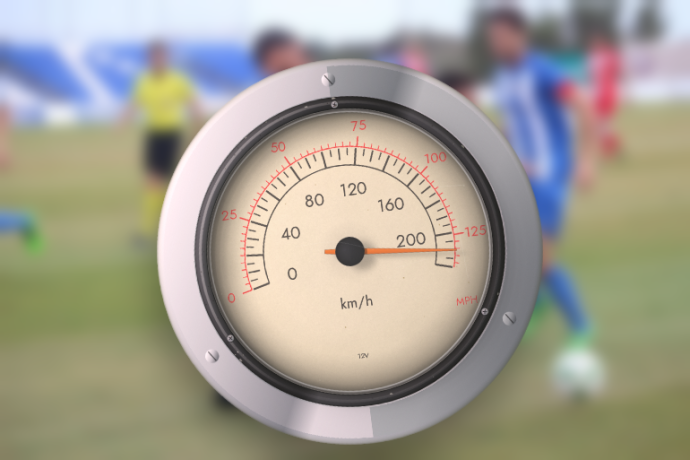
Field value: 210km/h
